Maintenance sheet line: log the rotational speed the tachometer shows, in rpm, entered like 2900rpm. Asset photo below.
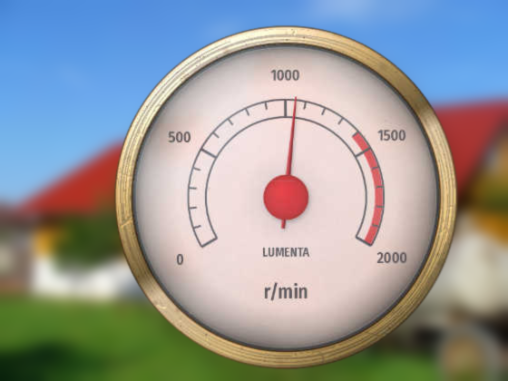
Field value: 1050rpm
